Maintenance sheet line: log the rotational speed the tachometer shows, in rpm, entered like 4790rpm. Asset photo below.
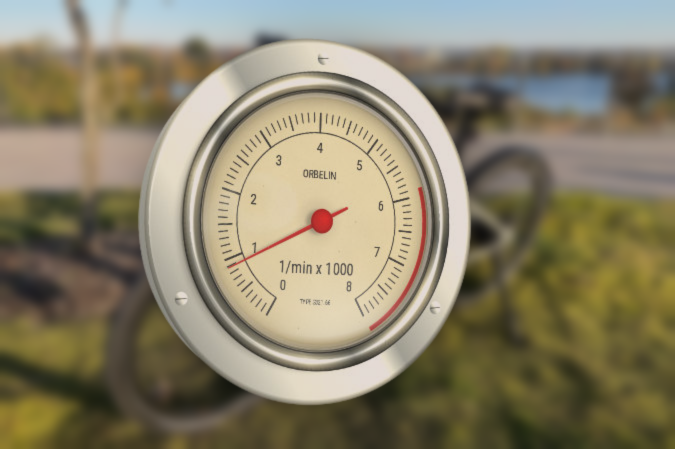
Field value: 900rpm
